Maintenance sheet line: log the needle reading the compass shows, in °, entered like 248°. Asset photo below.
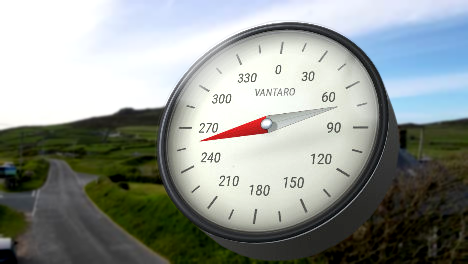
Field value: 255°
